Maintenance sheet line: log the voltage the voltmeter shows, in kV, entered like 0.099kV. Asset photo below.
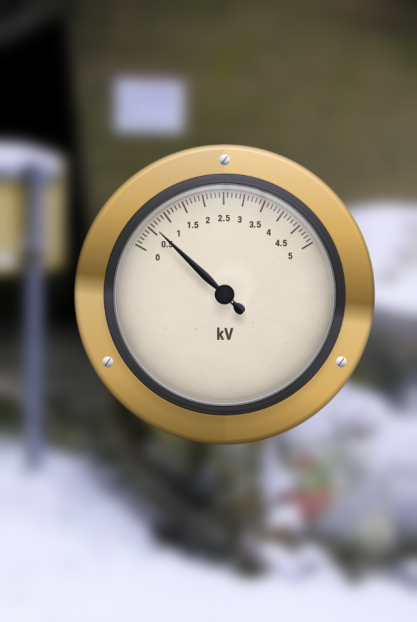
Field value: 0.6kV
